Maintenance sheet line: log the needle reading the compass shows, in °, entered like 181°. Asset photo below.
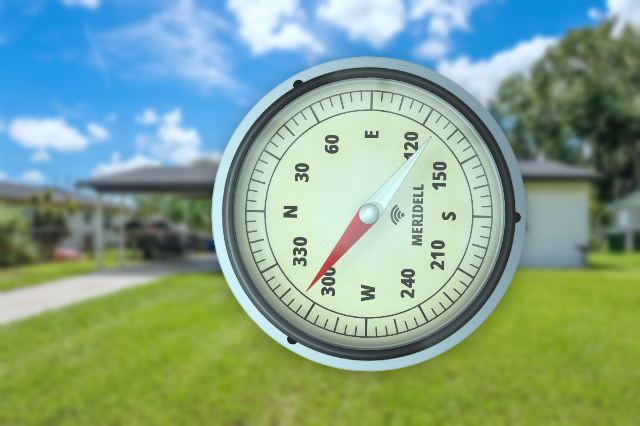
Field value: 307.5°
